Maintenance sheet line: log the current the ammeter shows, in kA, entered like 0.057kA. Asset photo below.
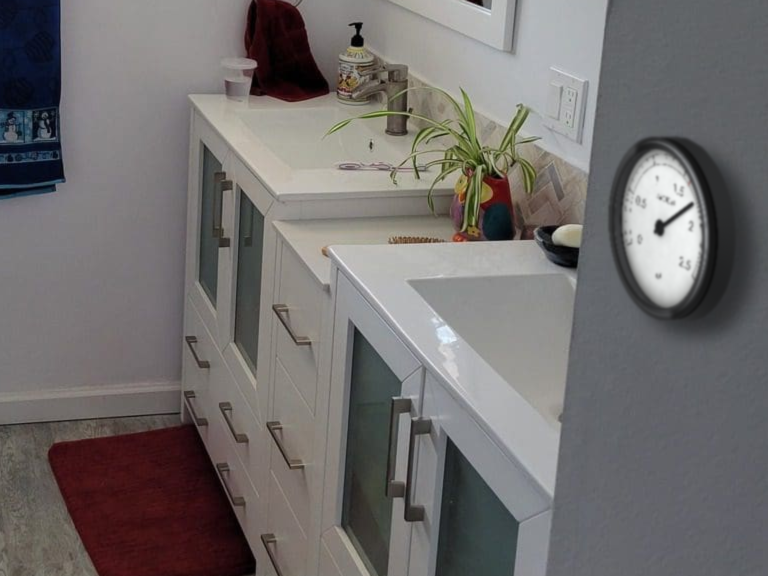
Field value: 1.8kA
